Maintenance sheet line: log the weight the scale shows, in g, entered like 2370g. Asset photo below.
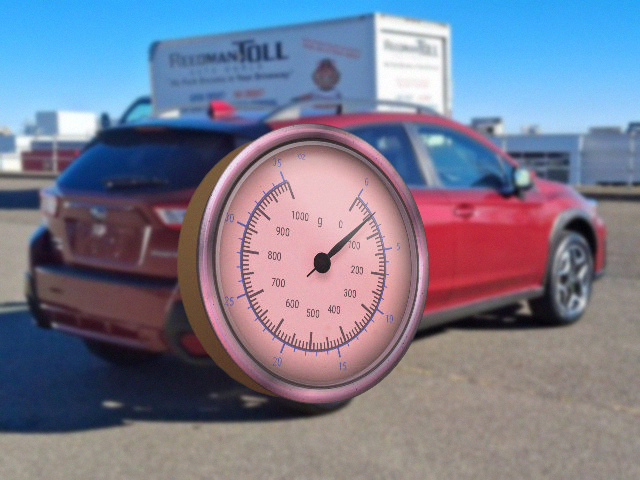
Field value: 50g
